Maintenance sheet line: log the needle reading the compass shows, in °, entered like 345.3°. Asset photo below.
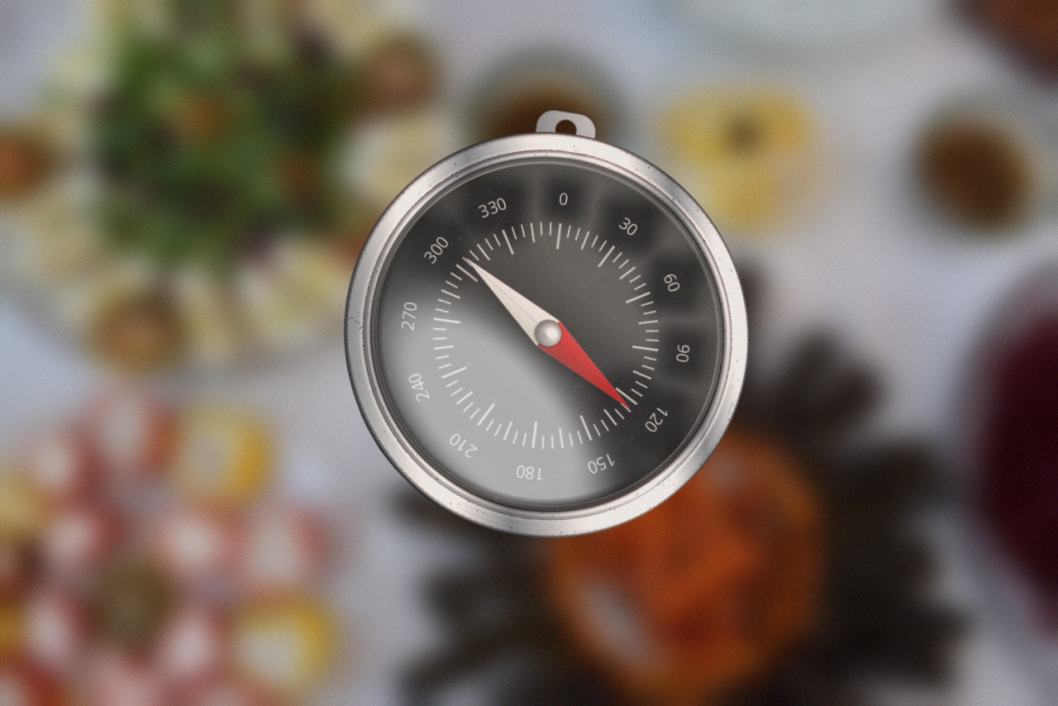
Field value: 125°
